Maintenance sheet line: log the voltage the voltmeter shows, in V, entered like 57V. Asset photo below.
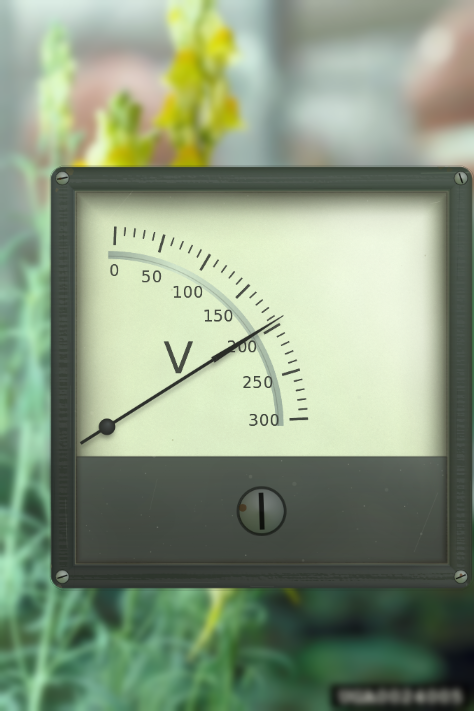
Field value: 195V
